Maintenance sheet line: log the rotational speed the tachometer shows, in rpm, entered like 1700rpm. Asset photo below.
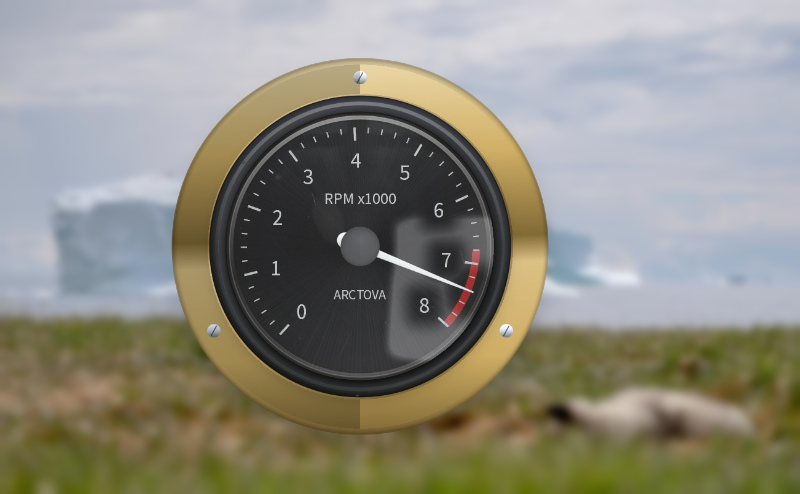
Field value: 7400rpm
